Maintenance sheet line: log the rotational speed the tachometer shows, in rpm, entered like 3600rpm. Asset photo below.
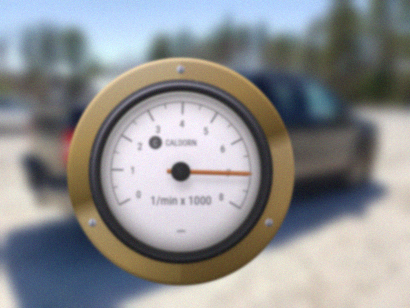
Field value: 7000rpm
